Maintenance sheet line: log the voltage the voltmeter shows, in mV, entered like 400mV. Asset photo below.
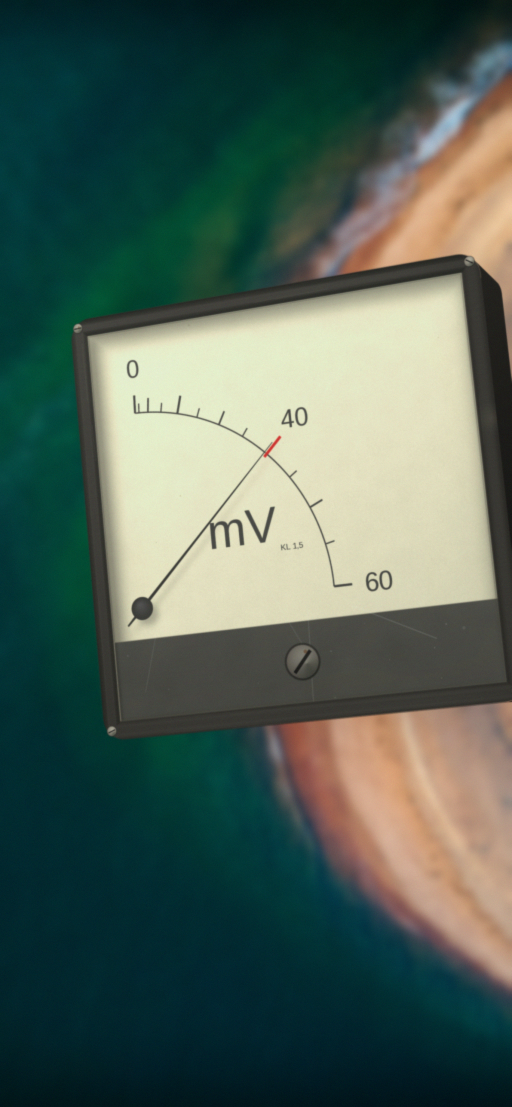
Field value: 40mV
